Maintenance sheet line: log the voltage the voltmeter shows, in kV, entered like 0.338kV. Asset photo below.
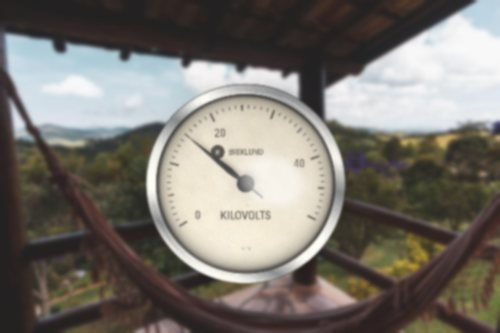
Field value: 15kV
